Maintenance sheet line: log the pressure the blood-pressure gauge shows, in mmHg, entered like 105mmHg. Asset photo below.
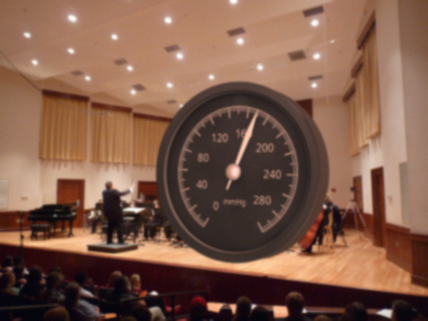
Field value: 170mmHg
